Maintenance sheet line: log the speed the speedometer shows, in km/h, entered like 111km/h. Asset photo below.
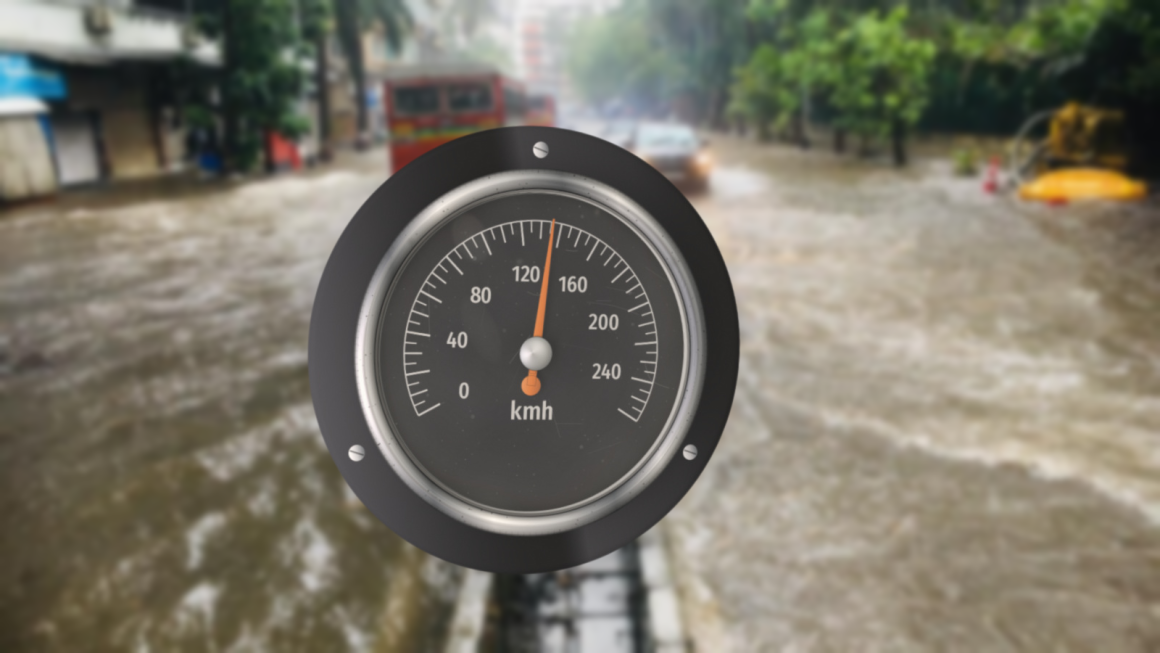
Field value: 135km/h
